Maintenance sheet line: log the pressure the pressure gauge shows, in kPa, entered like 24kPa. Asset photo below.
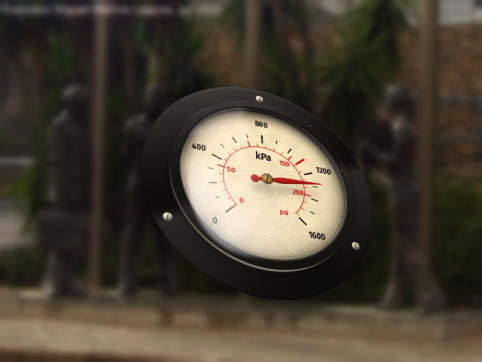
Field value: 1300kPa
